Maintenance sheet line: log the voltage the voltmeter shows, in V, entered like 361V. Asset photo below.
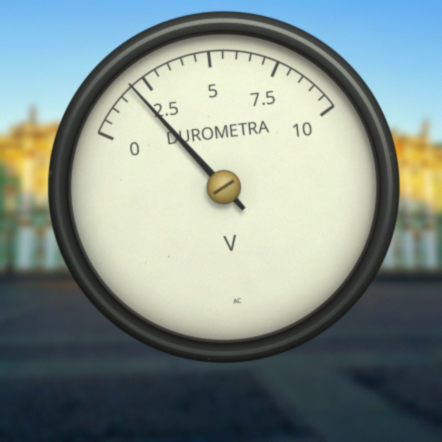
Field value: 2V
